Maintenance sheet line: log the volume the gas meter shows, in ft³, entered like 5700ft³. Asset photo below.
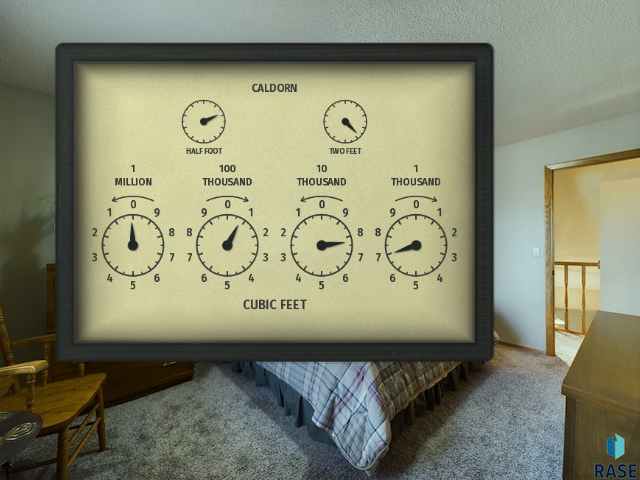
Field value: 7700ft³
